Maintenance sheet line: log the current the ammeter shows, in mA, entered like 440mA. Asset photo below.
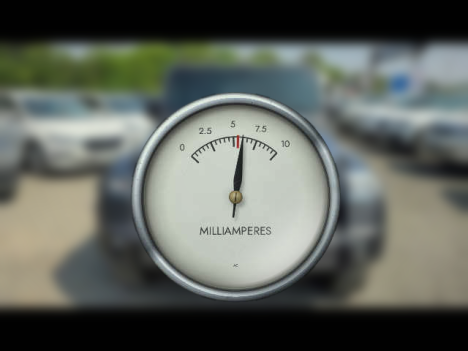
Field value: 6mA
